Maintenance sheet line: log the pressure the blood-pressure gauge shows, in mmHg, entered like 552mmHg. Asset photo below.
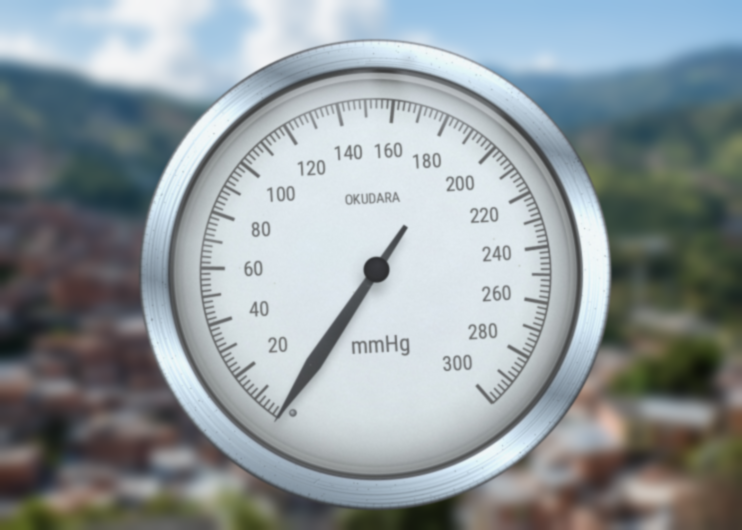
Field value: 0mmHg
